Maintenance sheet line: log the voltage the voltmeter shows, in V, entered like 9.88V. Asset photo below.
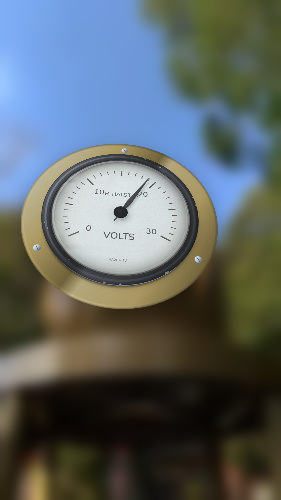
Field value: 19V
